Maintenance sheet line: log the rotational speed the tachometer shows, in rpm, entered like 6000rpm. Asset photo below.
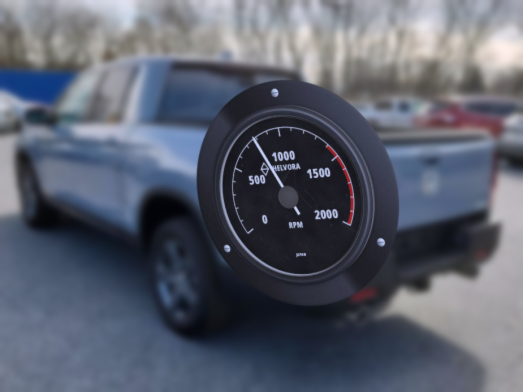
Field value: 800rpm
